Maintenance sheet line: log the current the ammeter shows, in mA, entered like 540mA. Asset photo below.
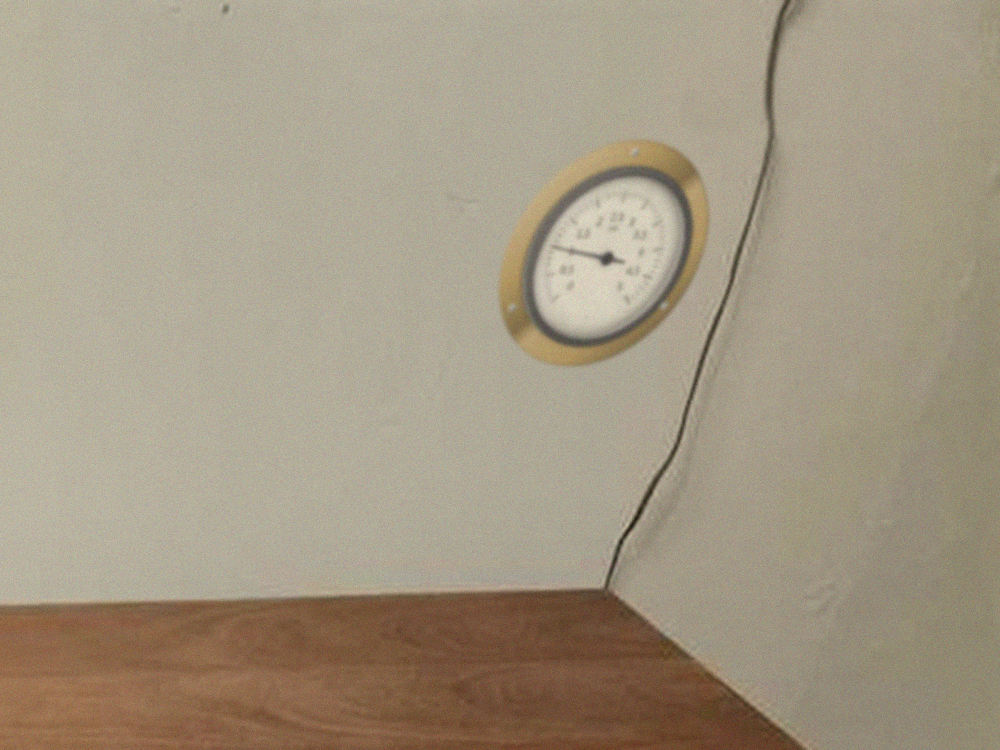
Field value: 1mA
